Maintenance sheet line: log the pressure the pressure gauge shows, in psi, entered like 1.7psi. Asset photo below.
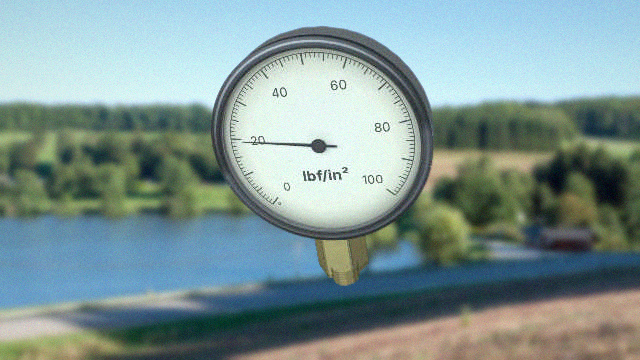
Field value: 20psi
